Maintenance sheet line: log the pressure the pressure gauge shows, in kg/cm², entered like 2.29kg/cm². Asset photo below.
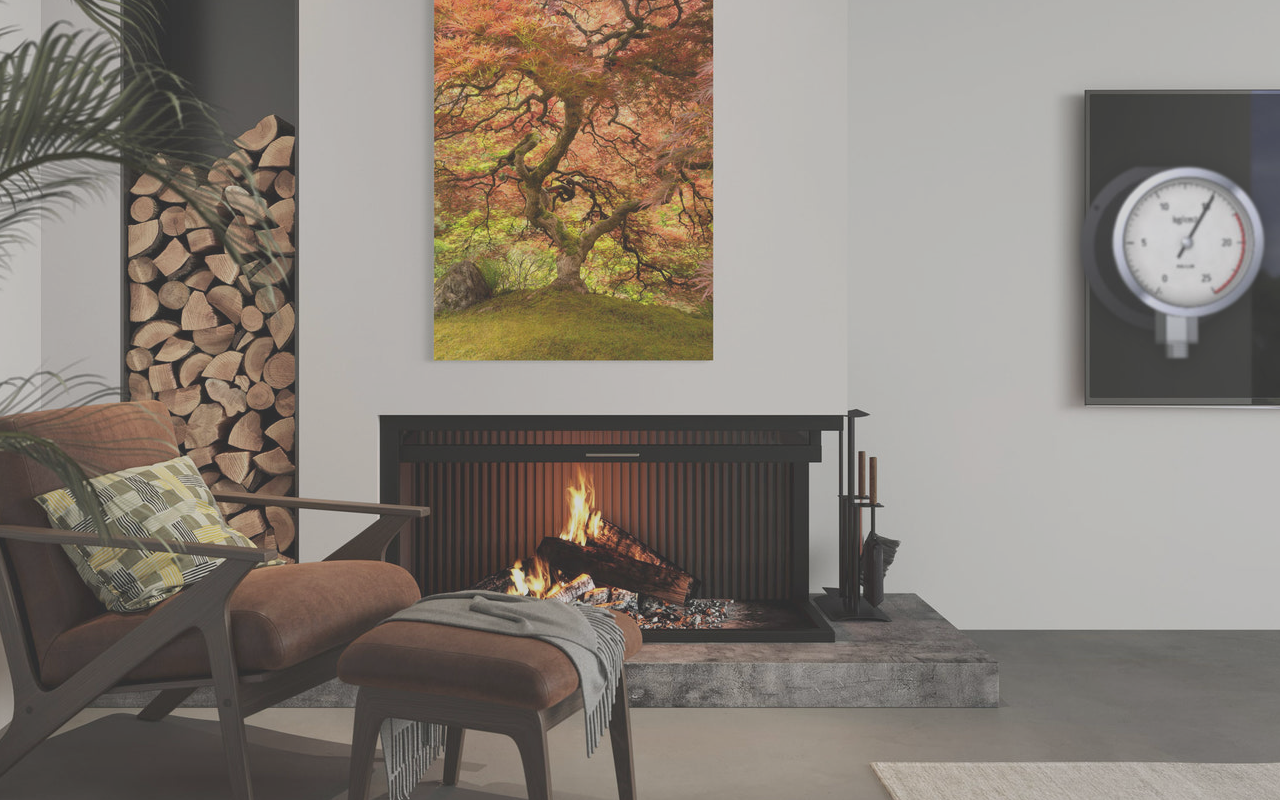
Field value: 15kg/cm²
